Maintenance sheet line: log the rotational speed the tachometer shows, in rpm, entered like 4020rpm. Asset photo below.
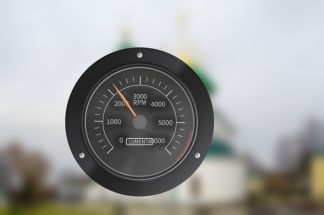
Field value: 2200rpm
